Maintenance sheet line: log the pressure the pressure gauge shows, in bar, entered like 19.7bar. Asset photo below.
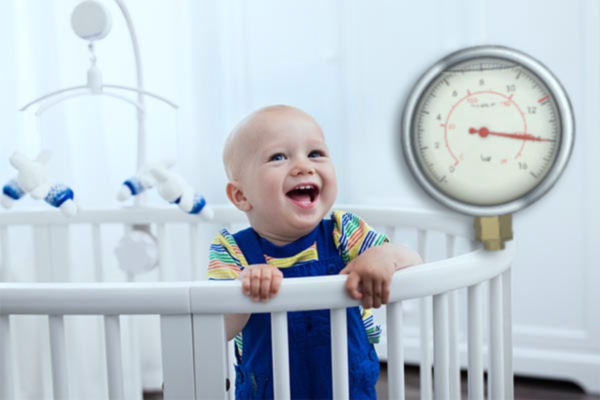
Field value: 14bar
